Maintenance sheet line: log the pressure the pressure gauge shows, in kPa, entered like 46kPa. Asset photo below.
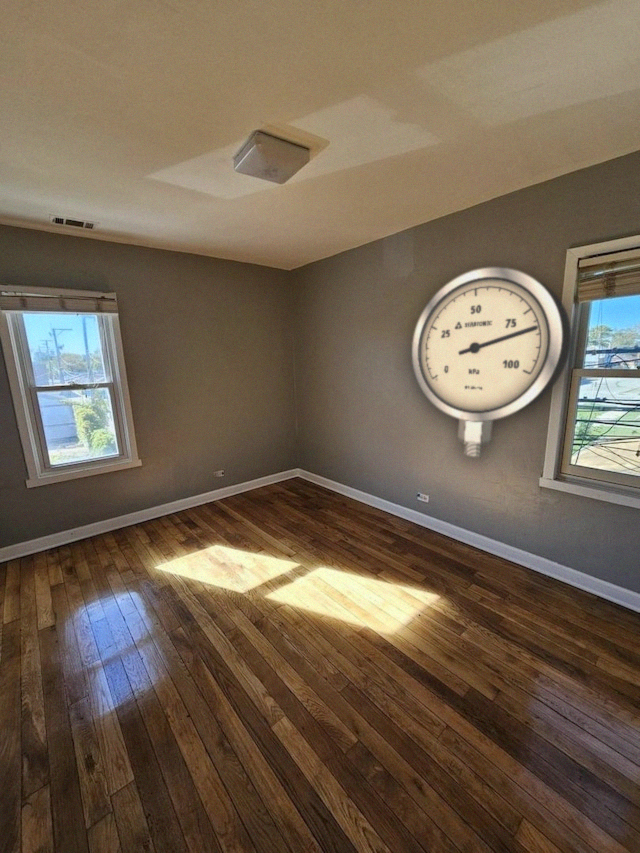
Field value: 82.5kPa
